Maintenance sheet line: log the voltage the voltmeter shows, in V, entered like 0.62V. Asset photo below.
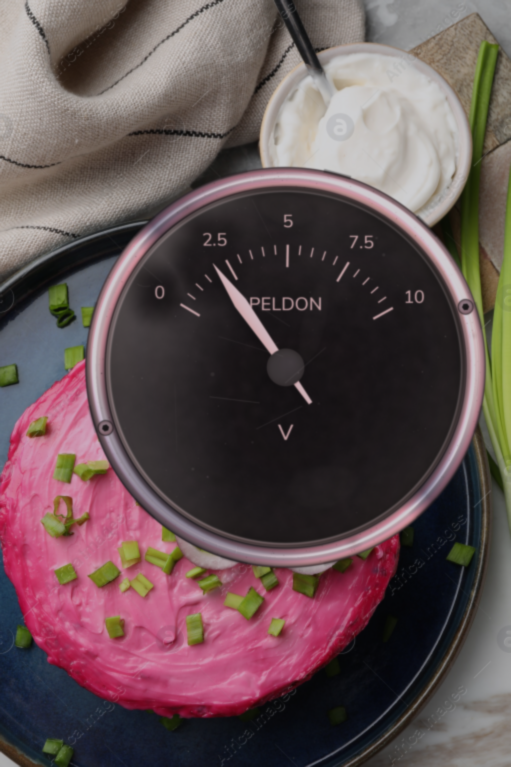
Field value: 2V
